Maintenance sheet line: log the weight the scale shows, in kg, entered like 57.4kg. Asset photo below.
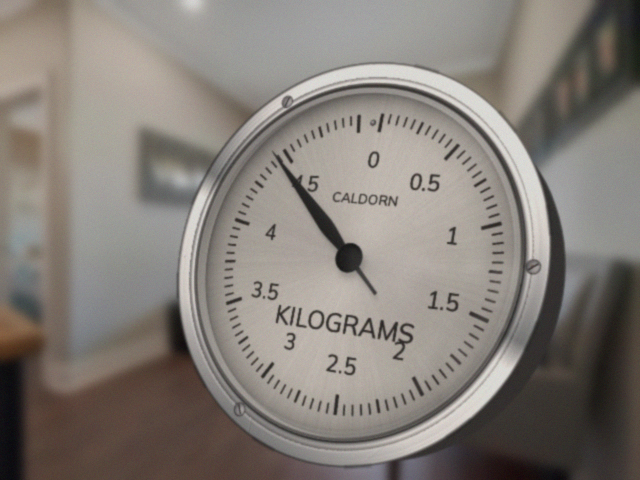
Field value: 4.45kg
